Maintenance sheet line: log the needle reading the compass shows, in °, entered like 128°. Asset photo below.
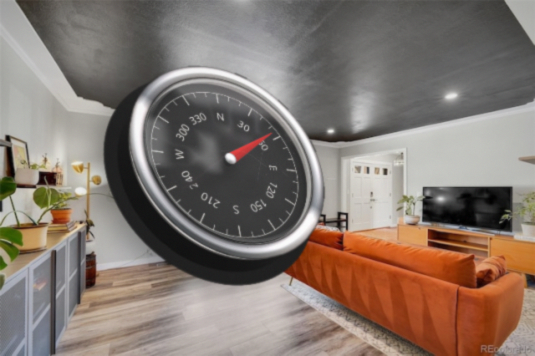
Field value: 55°
